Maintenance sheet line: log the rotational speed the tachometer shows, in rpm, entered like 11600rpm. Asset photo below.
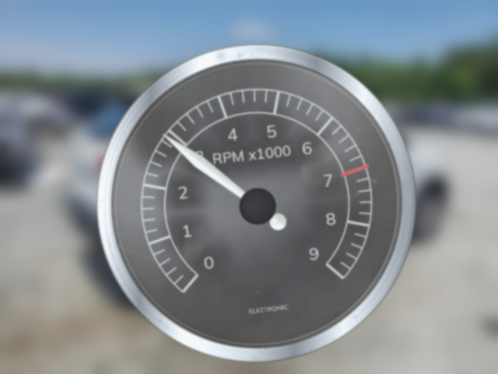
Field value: 2900rpm
